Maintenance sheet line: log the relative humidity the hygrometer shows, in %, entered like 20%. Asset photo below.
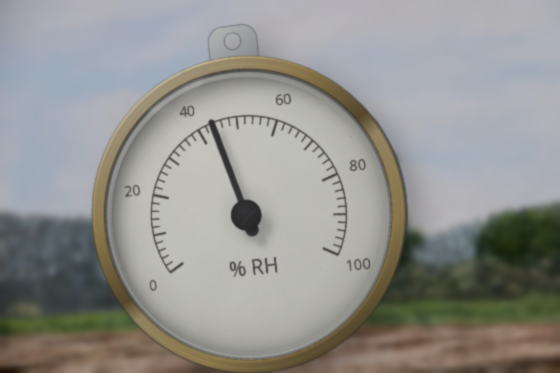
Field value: 44%
